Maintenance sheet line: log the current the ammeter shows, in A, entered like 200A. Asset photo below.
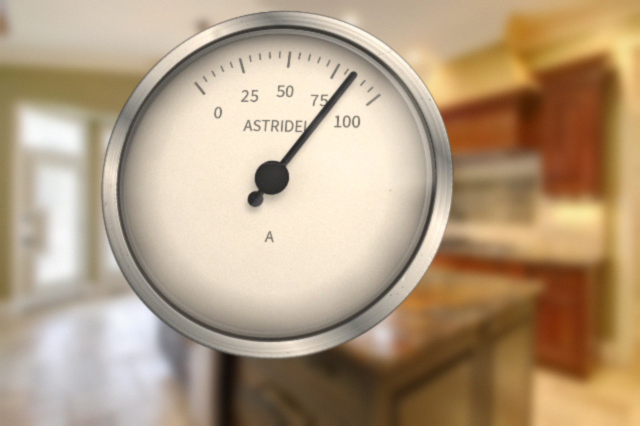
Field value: 85A
